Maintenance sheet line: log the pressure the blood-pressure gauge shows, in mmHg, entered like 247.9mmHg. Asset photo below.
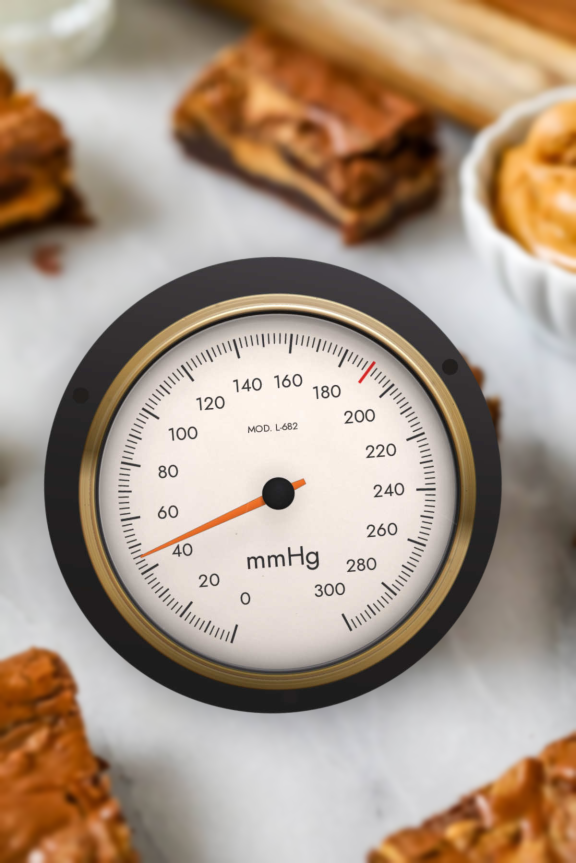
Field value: 46mmHg
